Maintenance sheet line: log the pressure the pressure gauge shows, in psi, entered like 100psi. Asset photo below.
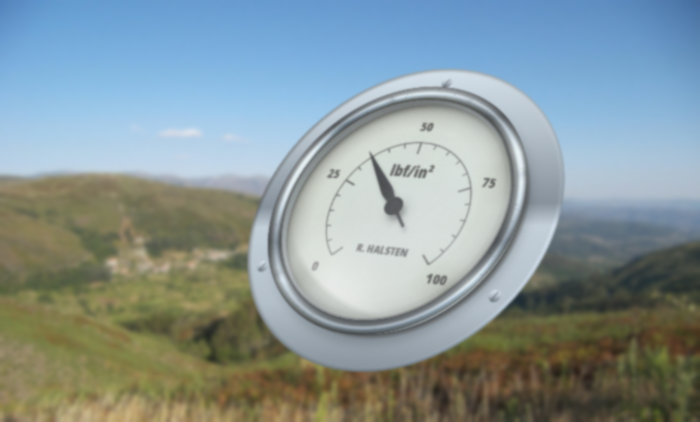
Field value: 35psi
